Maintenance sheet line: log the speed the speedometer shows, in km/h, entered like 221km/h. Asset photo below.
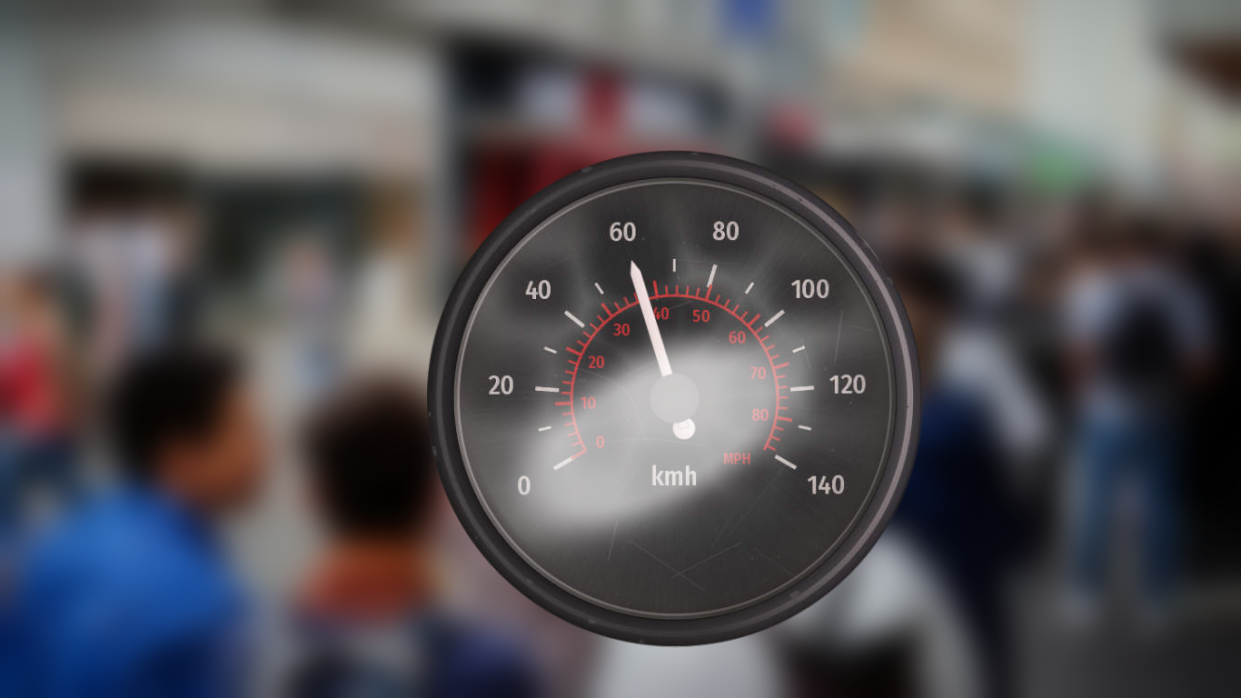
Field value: 60km/h
